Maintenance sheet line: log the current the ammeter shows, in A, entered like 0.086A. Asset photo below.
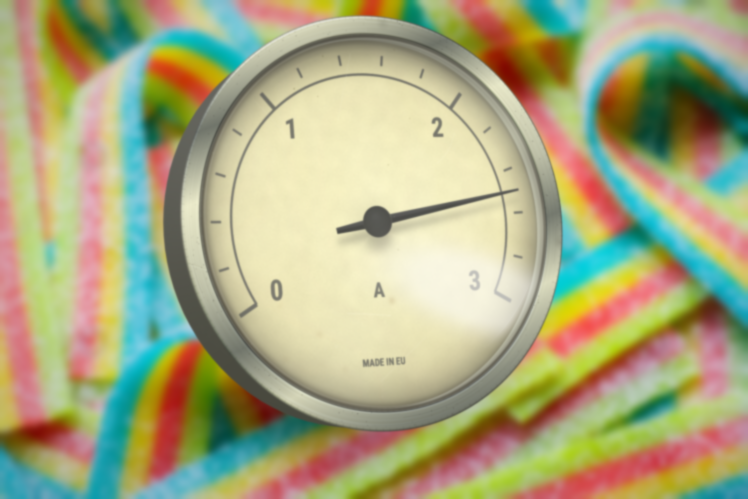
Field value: 2.5A
